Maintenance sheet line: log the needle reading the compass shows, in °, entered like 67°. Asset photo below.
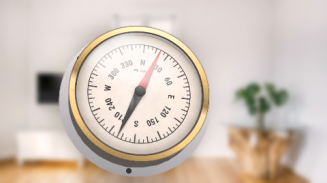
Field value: 20°
